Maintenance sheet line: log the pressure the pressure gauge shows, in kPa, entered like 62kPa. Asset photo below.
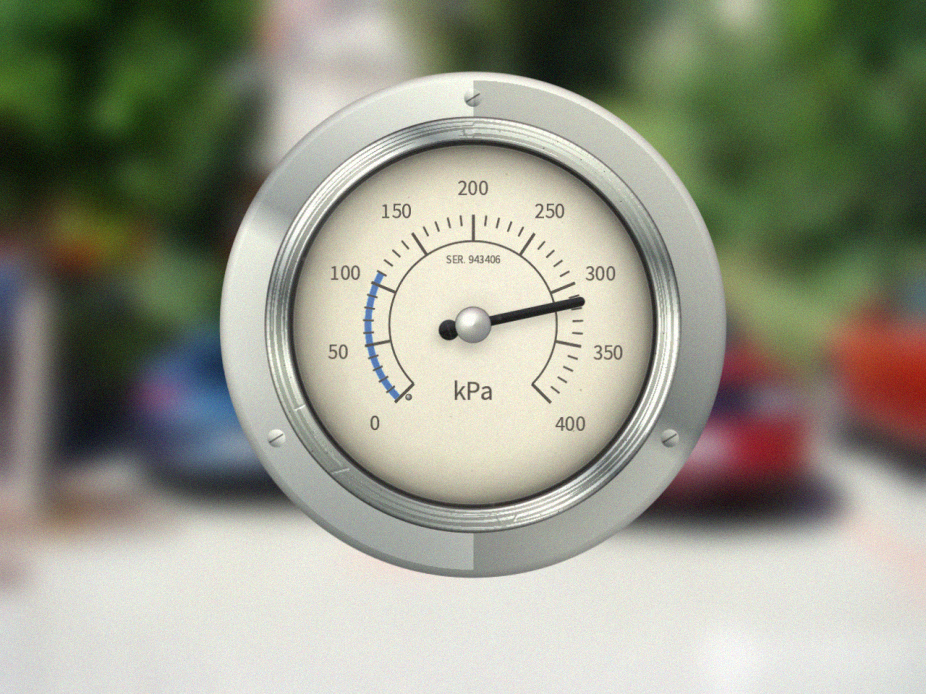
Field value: 315kPa
